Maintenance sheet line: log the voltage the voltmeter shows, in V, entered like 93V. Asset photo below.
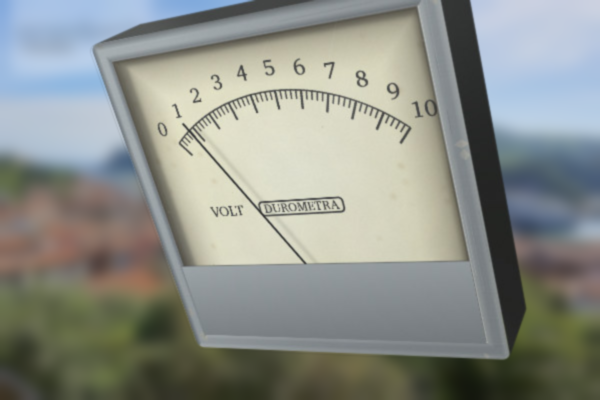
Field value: 1V
